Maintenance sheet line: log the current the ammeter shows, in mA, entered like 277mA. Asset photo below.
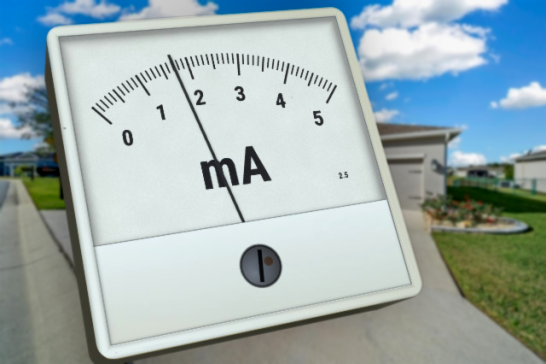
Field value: 1.7mA
